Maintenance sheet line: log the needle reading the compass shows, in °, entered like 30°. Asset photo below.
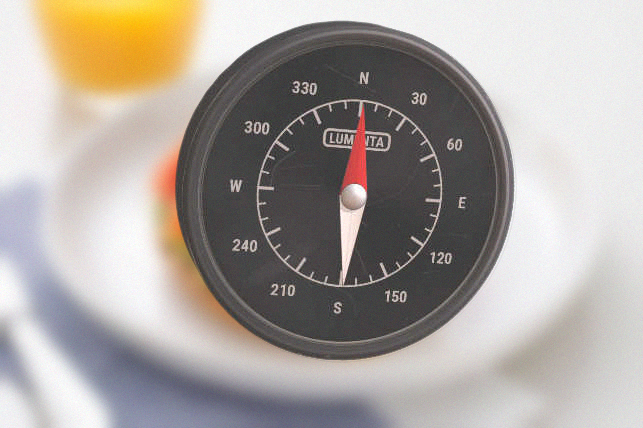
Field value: 0°
